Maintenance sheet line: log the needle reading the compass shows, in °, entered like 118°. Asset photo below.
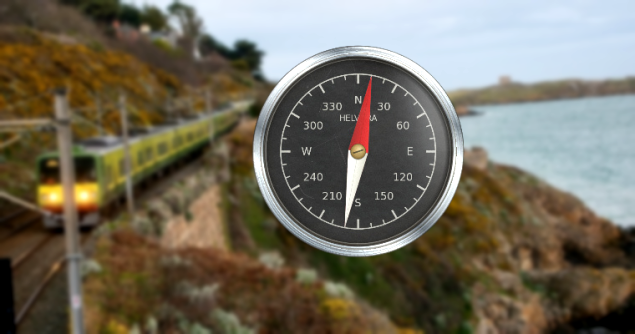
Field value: 10°
